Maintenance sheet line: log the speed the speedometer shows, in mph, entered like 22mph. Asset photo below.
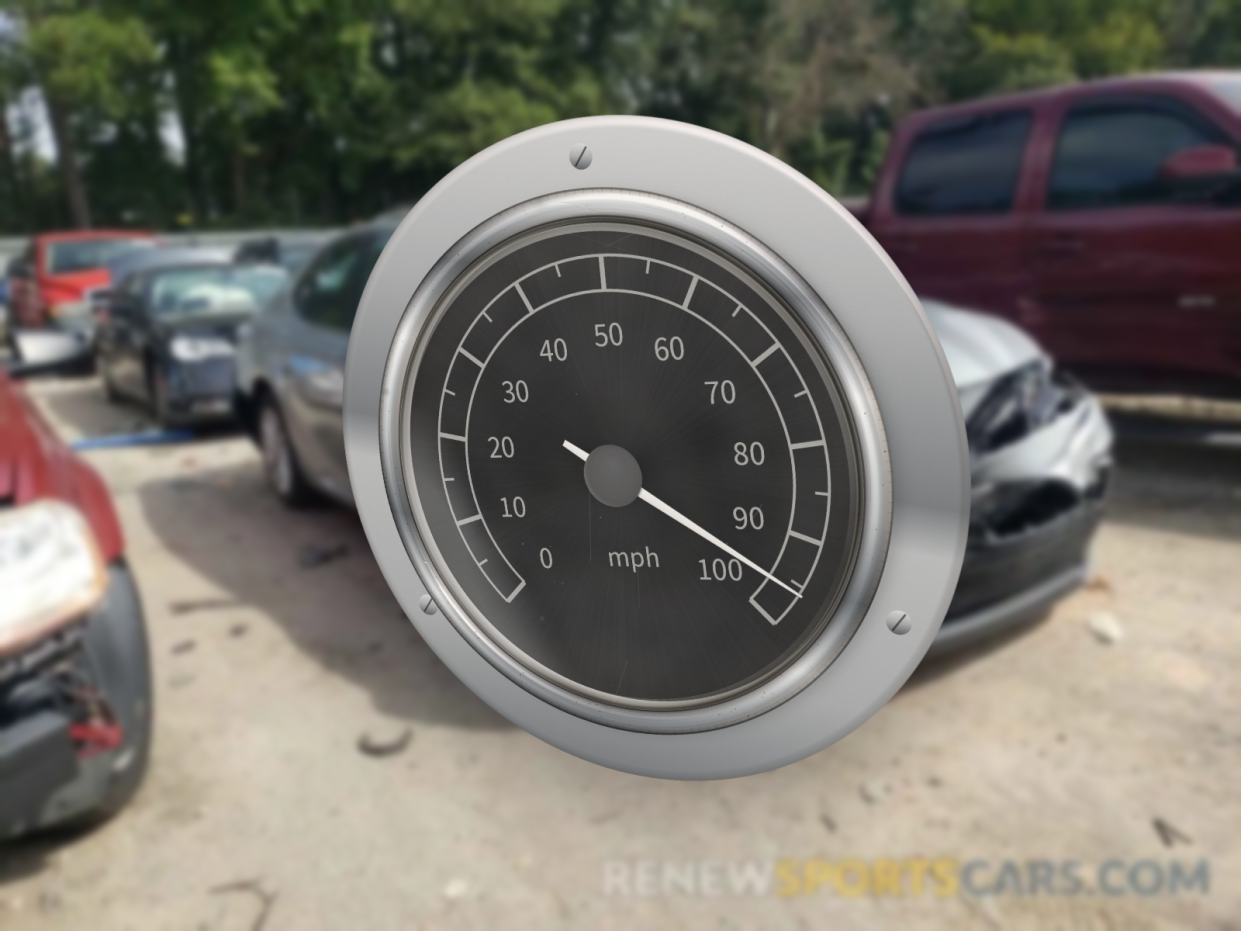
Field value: 95mph
